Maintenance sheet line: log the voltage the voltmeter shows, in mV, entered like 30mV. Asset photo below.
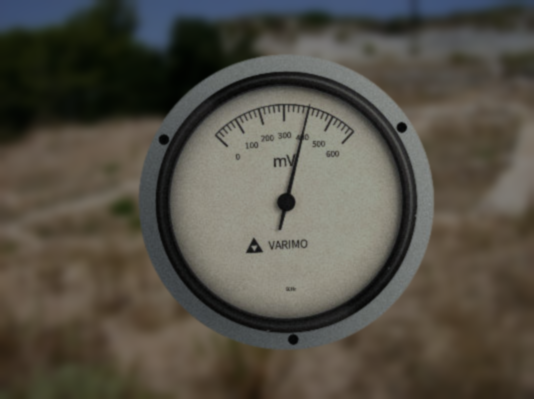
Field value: 400mV
